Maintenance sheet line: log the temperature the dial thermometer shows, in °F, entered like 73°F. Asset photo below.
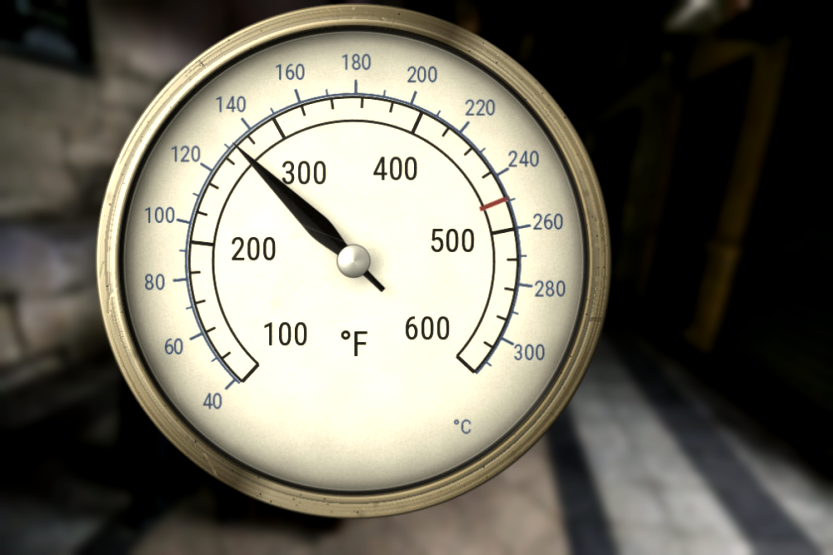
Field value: 270°F
